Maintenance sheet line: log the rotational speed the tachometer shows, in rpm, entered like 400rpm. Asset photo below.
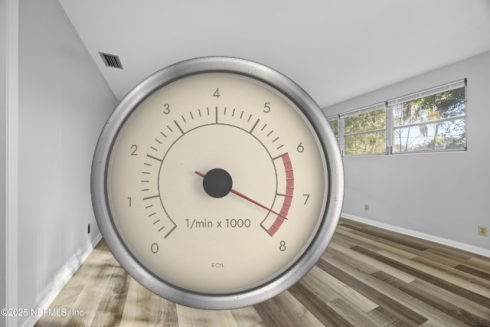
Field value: 7500rpm
